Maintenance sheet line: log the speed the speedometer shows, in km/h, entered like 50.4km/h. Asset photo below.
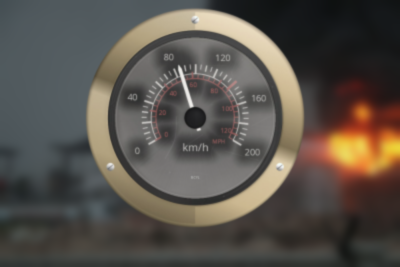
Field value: 85km/h
